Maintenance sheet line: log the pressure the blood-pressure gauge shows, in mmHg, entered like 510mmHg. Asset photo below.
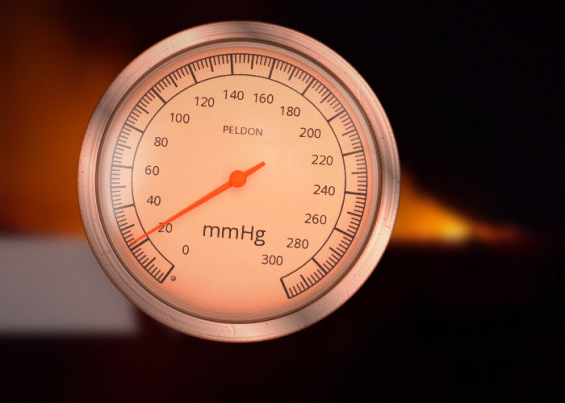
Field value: 22mmHg
